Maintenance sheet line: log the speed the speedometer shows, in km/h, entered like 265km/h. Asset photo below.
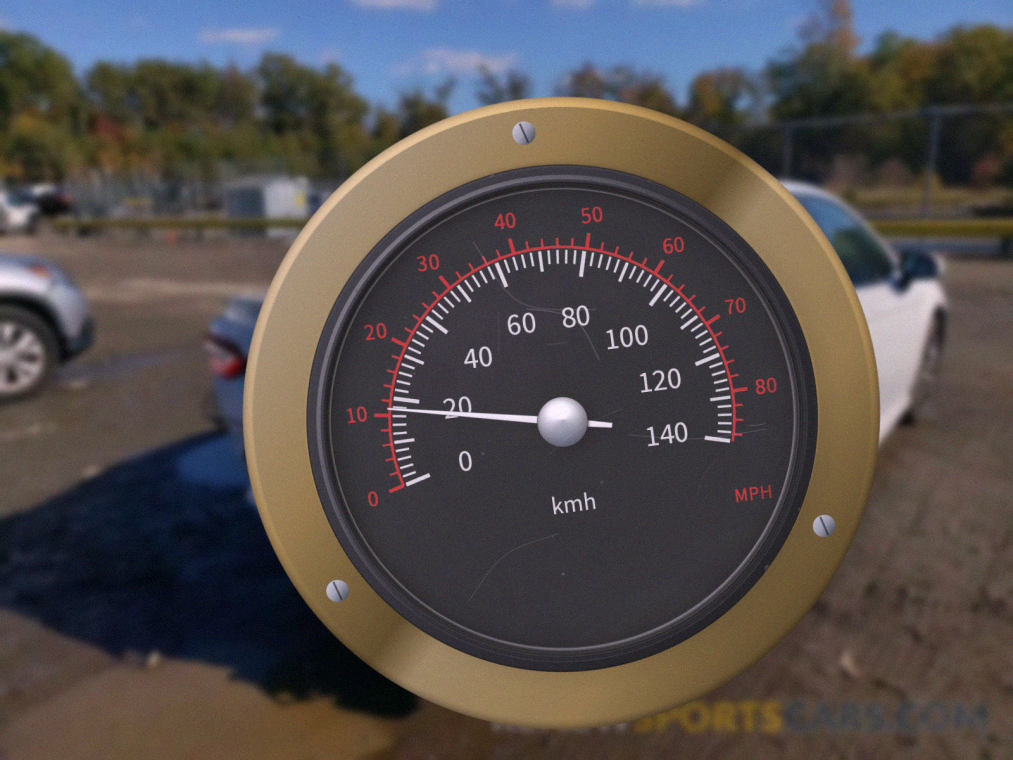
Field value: 18km/h
